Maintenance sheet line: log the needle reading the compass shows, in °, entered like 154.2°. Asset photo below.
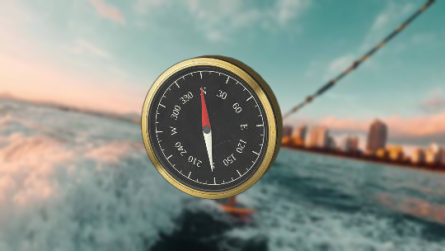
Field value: 0°
